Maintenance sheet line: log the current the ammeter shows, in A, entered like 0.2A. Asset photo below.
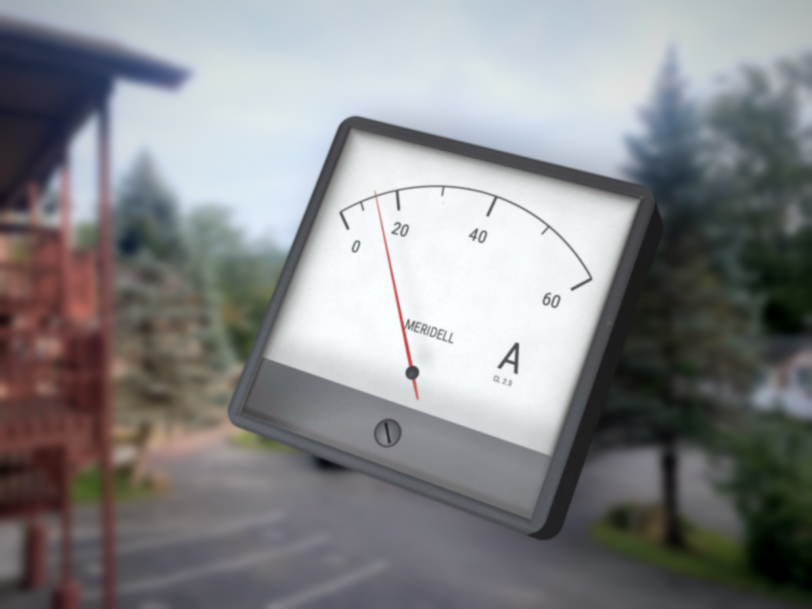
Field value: 15A
